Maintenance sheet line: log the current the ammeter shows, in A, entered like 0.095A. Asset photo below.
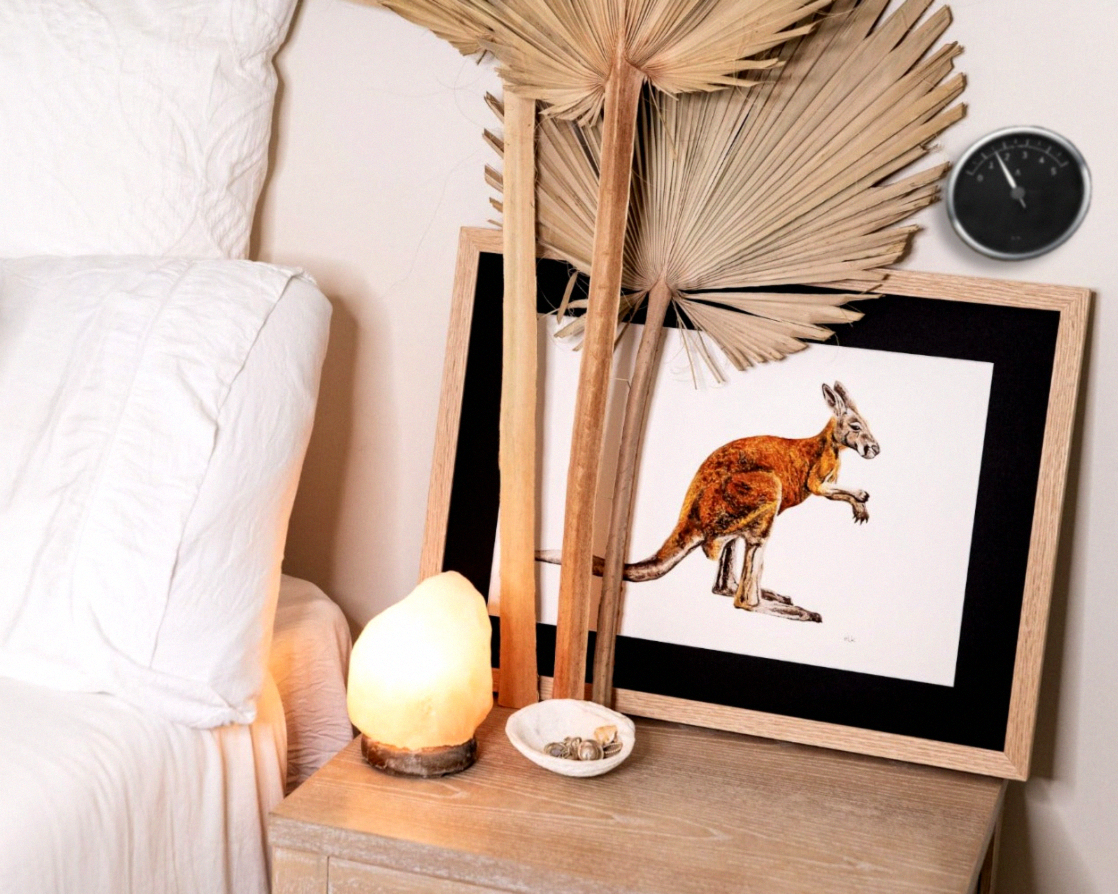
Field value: 1.5A
